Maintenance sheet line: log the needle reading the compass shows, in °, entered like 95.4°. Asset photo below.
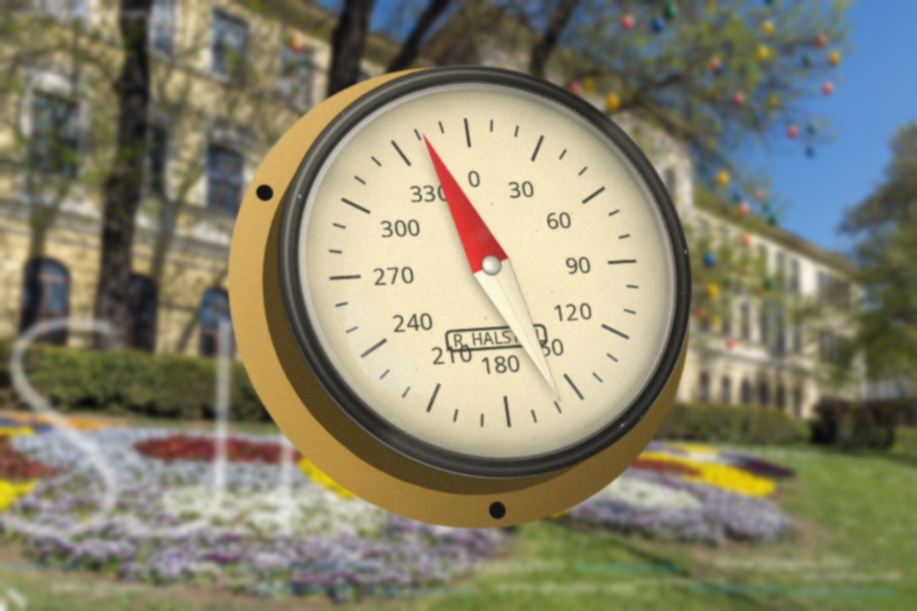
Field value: 340°
